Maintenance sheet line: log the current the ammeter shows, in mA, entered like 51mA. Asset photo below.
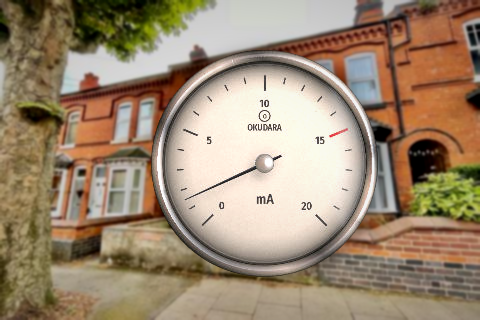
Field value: 1.5mA
